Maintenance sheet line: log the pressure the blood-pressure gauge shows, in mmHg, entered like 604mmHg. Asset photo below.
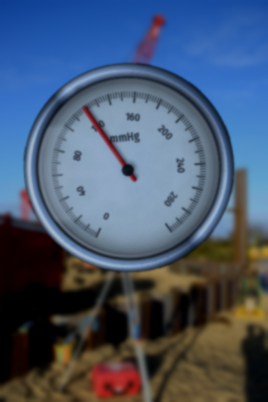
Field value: 120mmHg
